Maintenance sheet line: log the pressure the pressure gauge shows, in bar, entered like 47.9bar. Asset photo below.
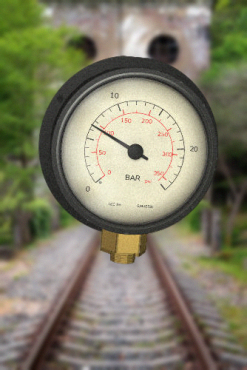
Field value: 6.5bar
